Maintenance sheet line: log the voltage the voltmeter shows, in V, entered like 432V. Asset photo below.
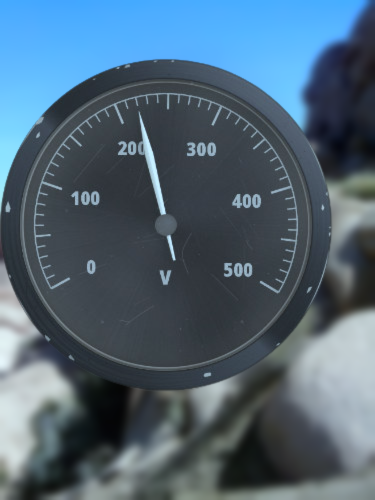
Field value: 220V
